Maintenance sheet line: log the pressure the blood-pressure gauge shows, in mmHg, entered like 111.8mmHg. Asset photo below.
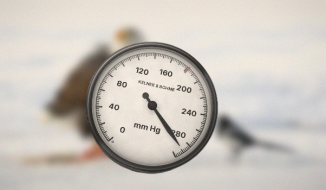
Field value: 290mmHg
